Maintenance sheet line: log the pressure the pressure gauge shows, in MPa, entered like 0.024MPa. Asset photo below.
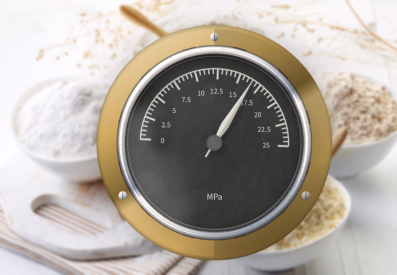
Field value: 16.5MPa
